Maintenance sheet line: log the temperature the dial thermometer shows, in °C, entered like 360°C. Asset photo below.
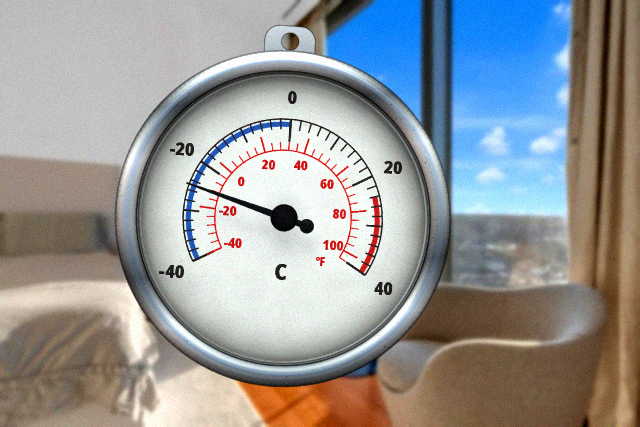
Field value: -25°C
